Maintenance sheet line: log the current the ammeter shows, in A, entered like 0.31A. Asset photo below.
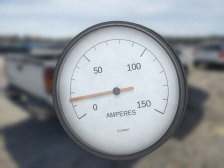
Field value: 15A
